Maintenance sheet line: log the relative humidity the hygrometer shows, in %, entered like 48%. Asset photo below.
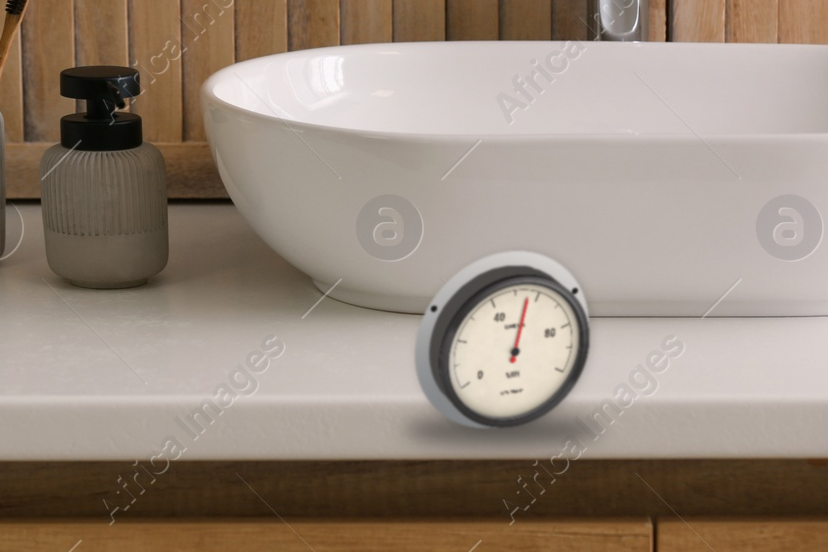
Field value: 55%
